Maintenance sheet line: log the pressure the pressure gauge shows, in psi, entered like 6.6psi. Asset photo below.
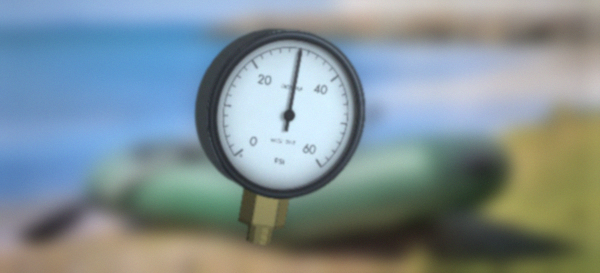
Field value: 30psi
